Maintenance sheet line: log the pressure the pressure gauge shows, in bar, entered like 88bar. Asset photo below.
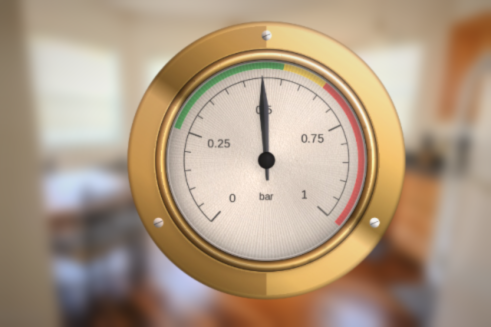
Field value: 0.5bar
